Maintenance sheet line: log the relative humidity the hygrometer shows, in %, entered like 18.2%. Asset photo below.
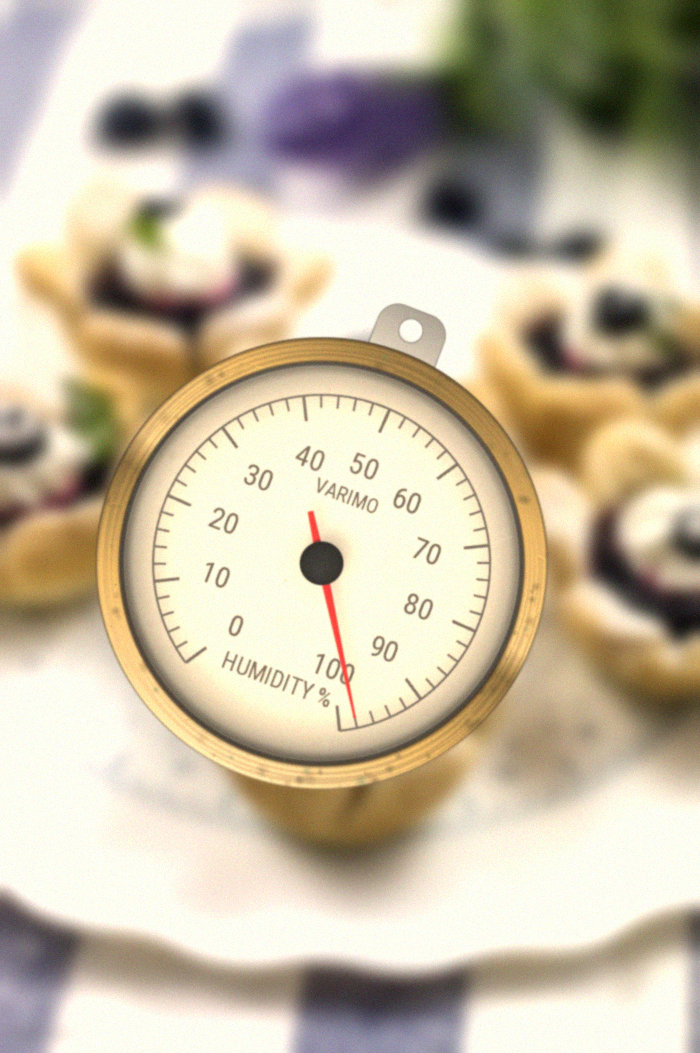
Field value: 98%
